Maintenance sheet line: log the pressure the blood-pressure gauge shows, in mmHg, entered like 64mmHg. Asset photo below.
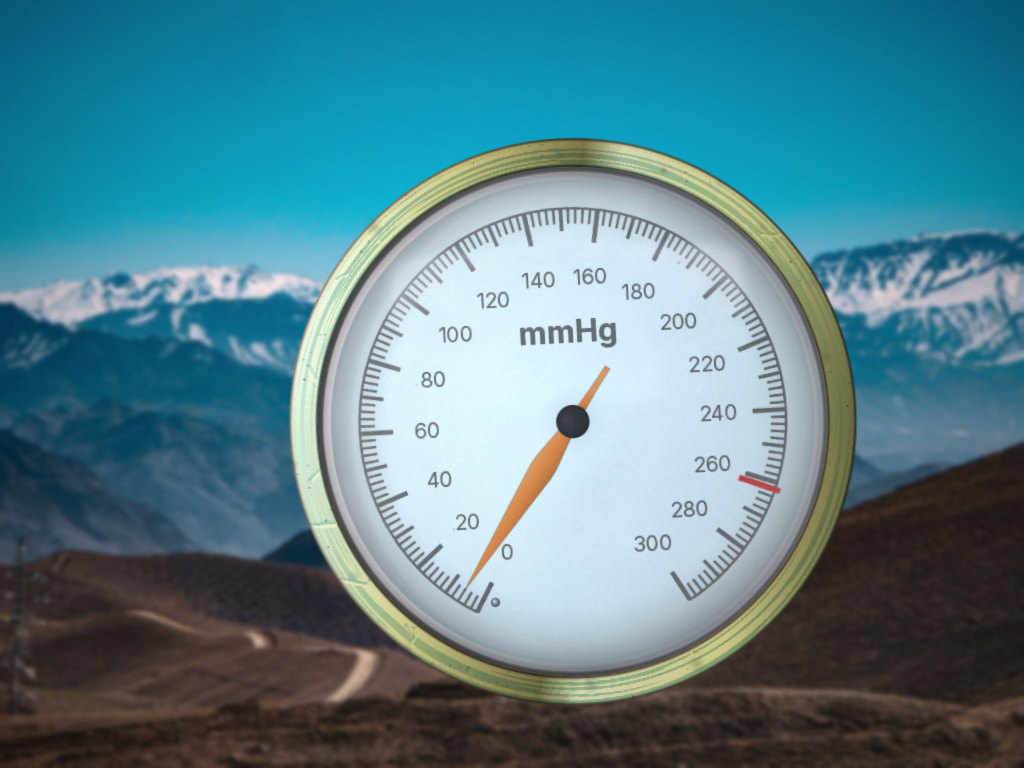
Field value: 6mmHg
